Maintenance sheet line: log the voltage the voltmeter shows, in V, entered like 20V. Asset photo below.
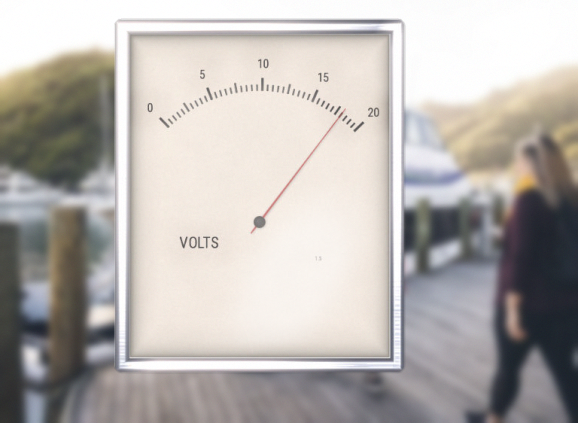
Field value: 18V
